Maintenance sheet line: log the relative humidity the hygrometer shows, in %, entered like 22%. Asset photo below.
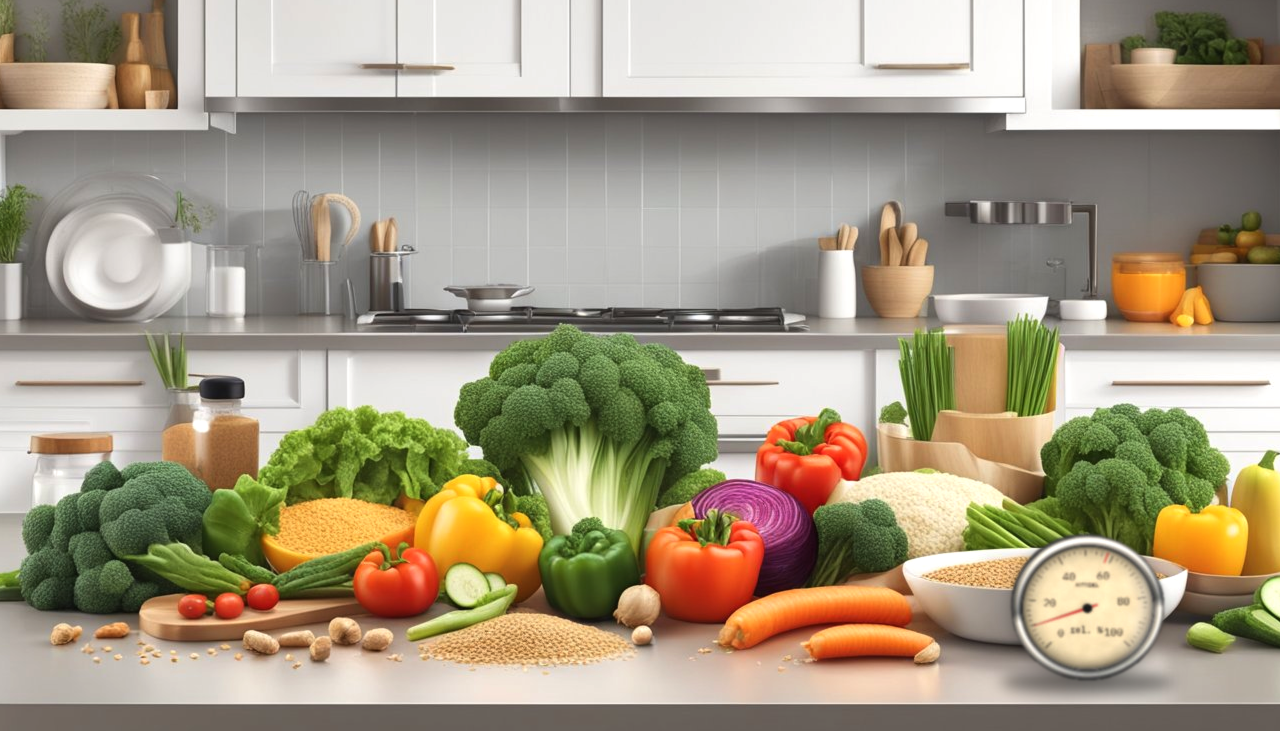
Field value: 10%
